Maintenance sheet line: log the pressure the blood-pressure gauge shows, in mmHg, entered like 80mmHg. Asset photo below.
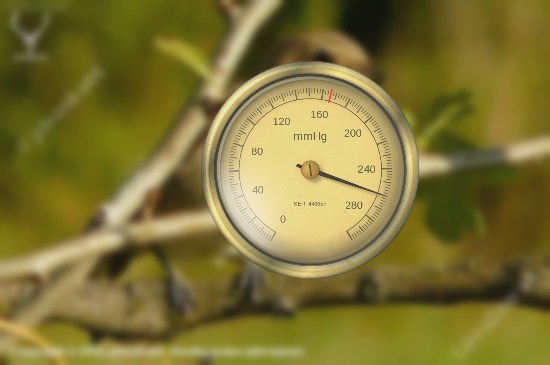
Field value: 260mmHg
